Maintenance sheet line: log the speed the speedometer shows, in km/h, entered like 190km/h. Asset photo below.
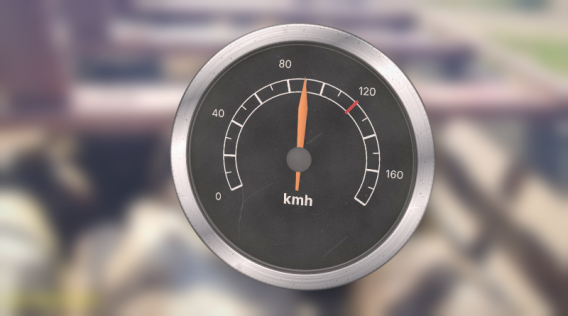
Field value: 90km/h
